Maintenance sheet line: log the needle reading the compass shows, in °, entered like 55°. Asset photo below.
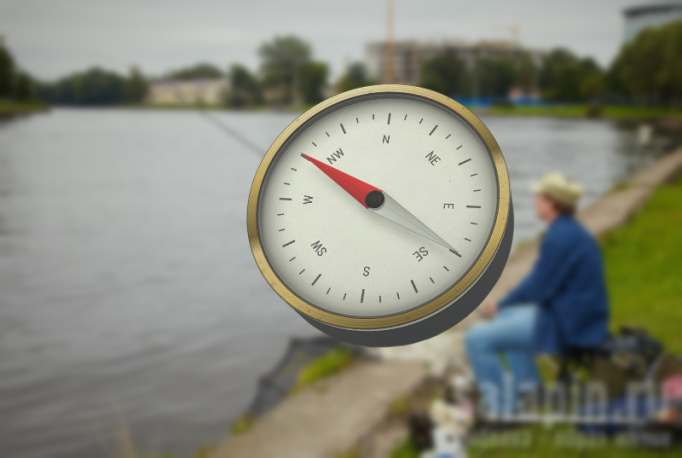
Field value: 300°
